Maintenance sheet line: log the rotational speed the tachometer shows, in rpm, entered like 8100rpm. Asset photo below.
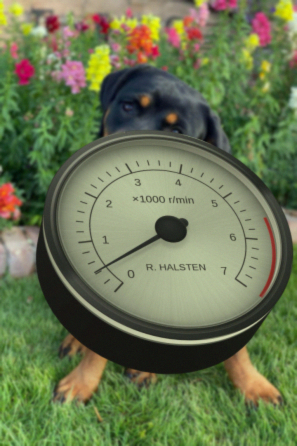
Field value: 400rpm
